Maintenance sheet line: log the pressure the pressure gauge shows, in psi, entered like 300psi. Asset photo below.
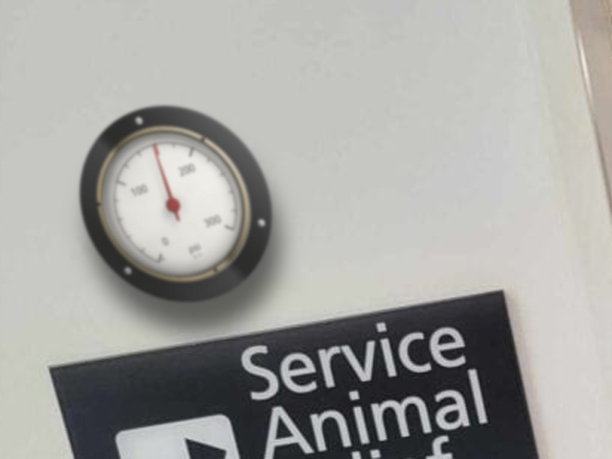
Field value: 160psi
